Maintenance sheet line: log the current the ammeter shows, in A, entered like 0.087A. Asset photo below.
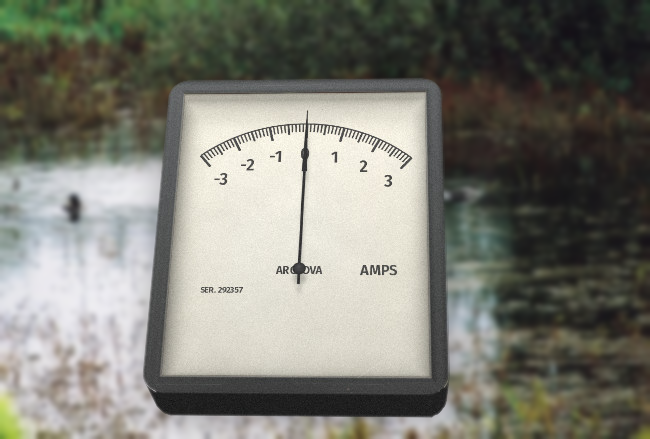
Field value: 0A
